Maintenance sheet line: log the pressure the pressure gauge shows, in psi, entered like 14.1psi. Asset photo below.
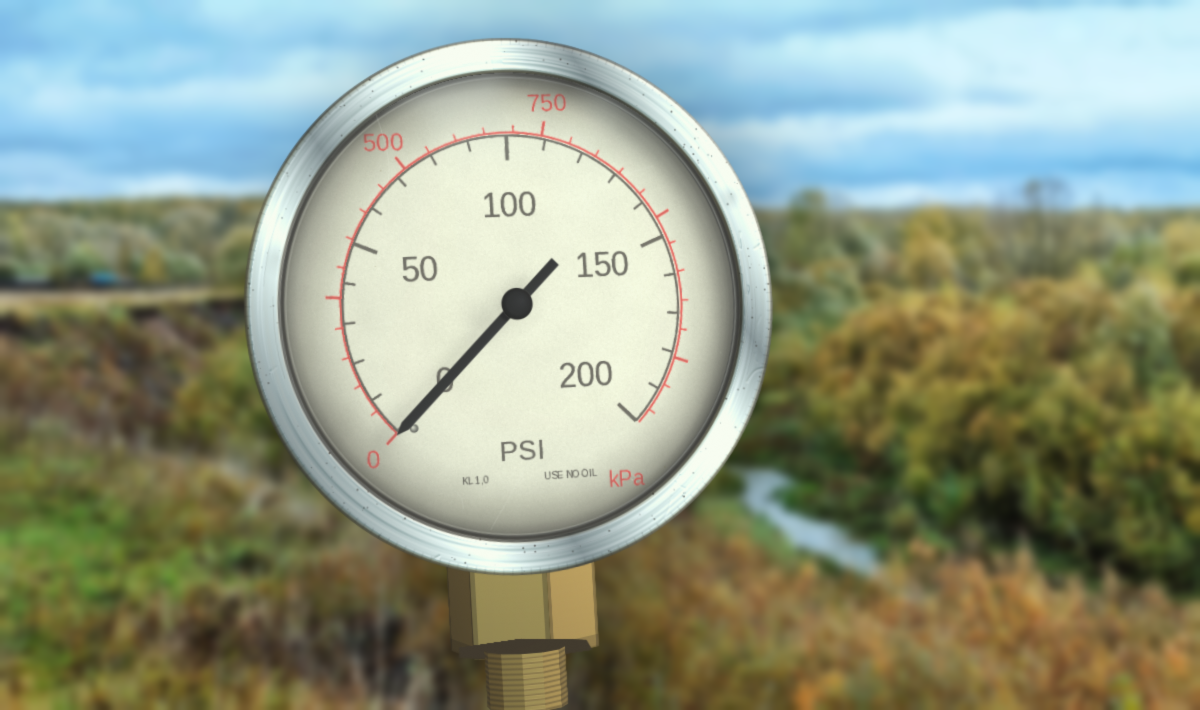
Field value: 0psi
